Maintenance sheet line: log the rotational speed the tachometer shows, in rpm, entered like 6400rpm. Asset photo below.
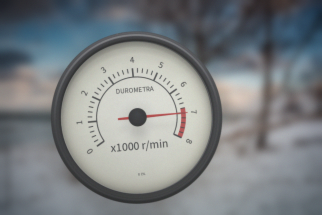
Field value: 7000rpm
